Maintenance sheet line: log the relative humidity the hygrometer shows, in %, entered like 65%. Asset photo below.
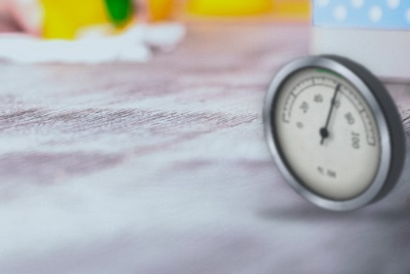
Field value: 60%
